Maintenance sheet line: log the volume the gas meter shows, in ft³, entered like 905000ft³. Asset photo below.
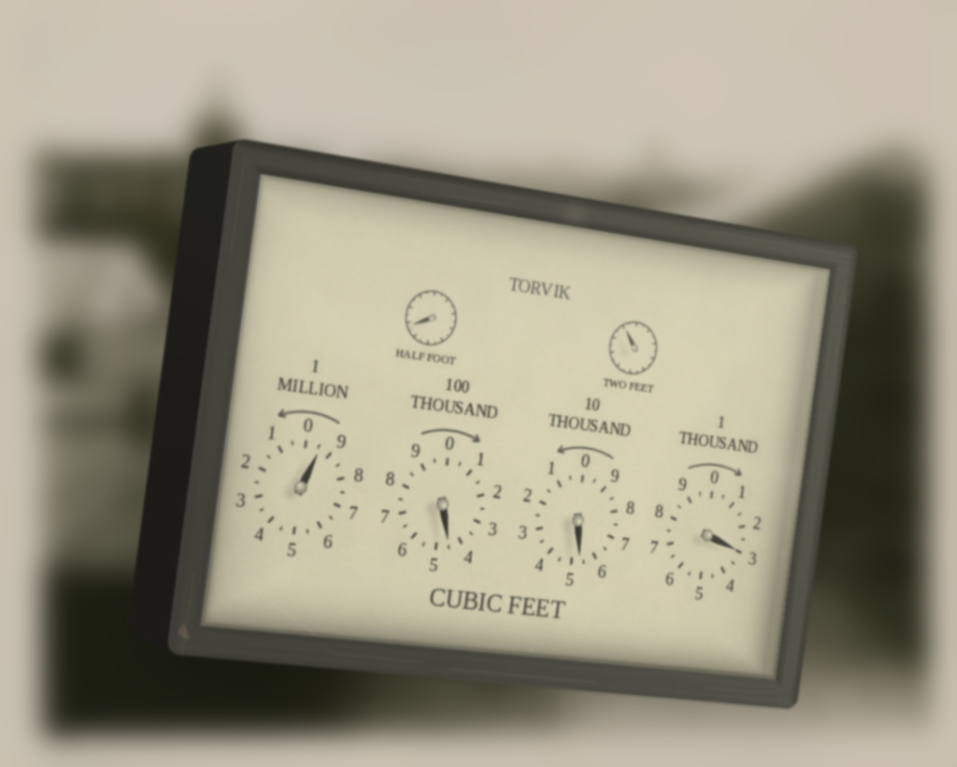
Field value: 945300ft³
